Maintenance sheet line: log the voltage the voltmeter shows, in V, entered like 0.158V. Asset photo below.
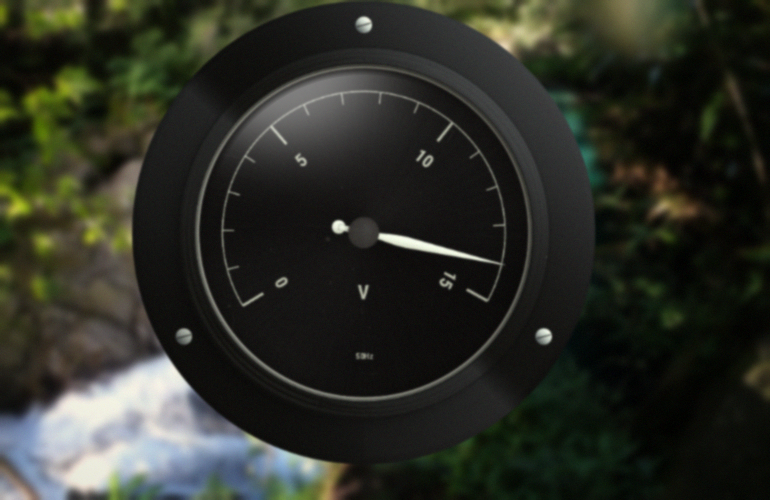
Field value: 14V
